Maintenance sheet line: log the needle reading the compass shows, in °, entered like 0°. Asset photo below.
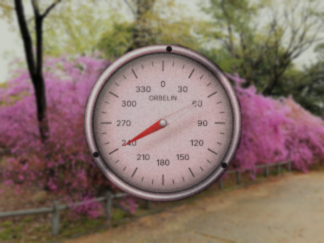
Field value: 240°
